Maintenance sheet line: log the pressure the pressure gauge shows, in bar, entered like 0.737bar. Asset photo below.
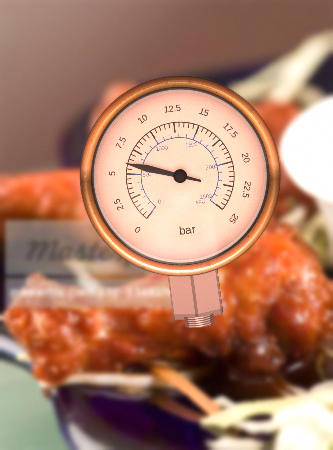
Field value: 6bar
